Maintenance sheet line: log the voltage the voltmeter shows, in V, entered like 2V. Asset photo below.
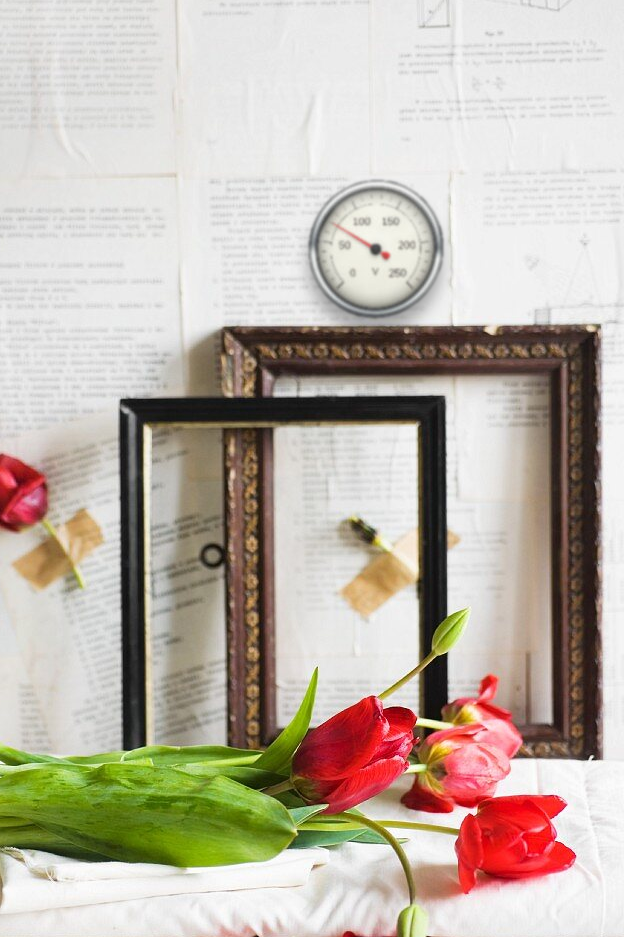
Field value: 70V
